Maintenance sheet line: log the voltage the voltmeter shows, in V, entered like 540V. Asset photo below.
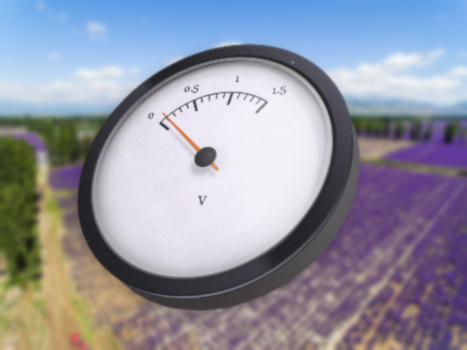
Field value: 0.1V
